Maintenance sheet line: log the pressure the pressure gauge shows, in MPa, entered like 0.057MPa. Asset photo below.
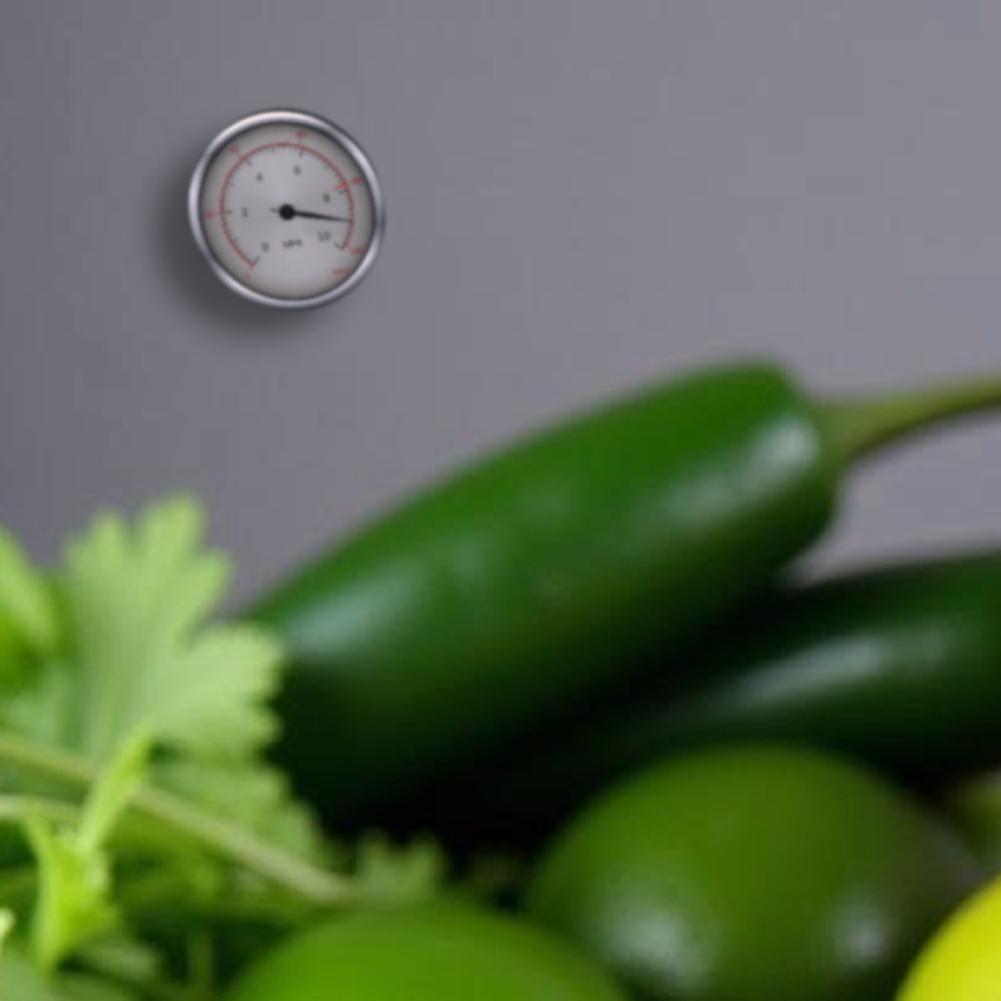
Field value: 9MPa
